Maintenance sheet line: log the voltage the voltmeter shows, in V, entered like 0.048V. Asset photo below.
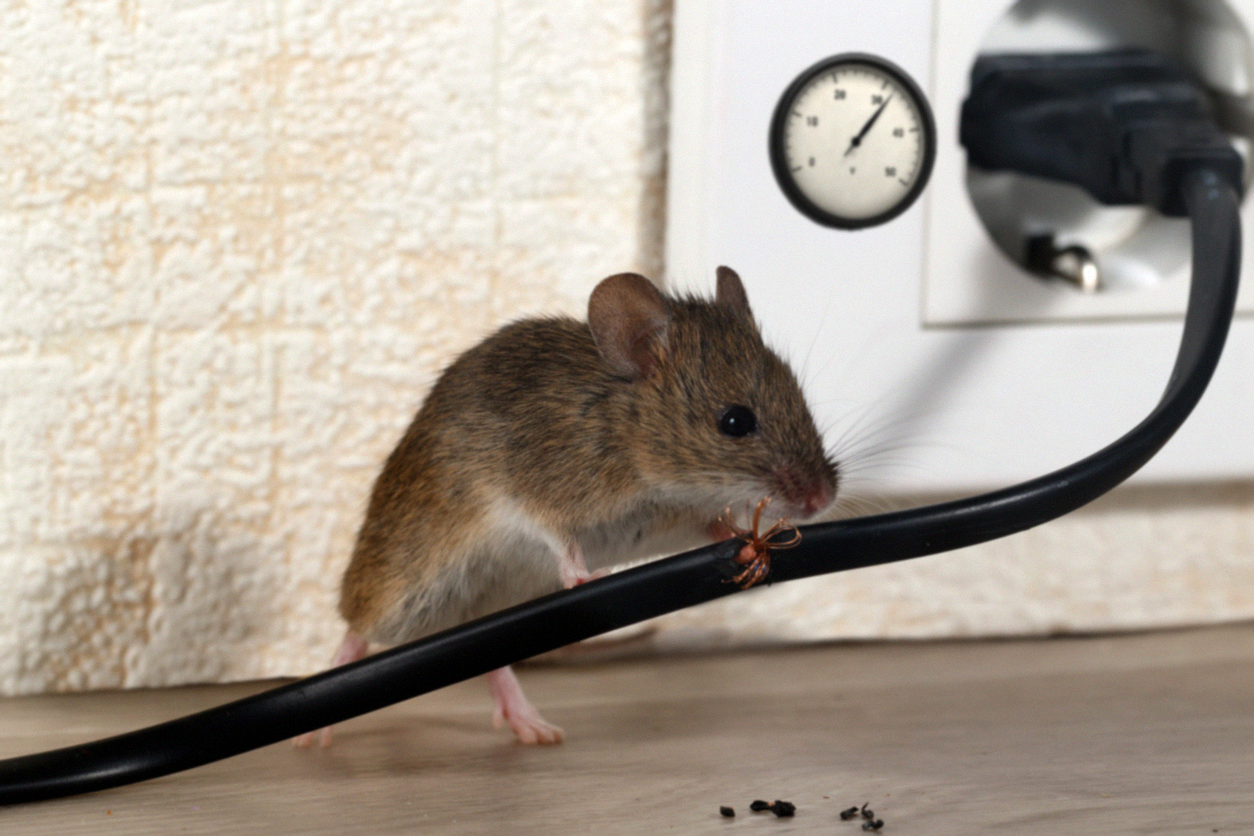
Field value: 32V
